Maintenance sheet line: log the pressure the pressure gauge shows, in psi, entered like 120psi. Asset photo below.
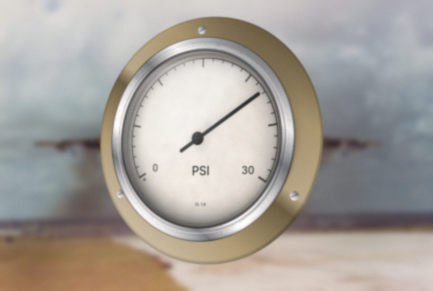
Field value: 22psi
